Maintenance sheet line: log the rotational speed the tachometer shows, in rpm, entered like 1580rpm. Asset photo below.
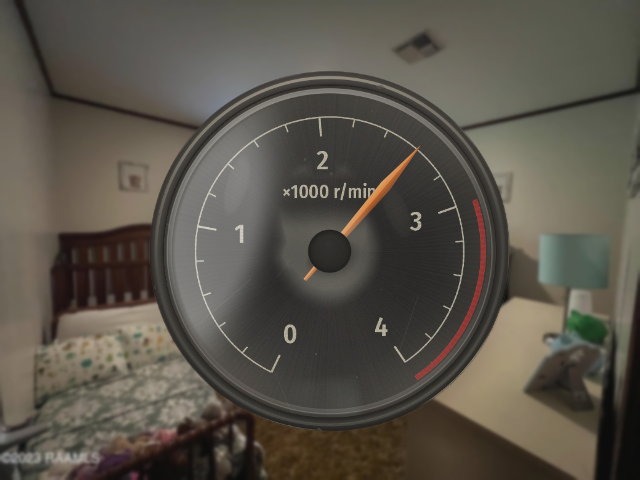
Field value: 2600rpm
